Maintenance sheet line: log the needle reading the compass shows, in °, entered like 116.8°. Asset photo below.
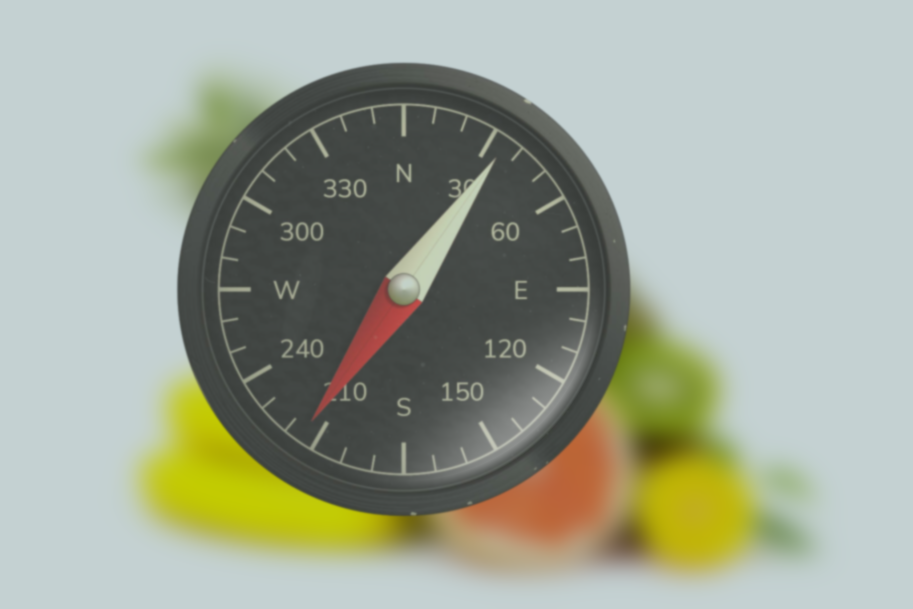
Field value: 215°
